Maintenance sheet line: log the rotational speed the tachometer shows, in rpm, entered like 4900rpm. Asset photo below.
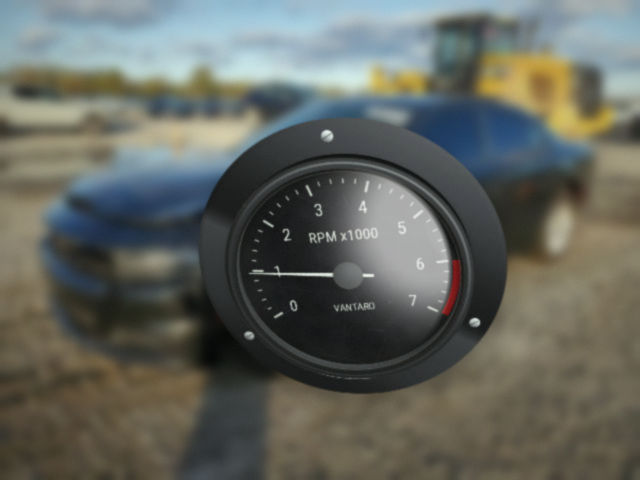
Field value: 1000rpm
